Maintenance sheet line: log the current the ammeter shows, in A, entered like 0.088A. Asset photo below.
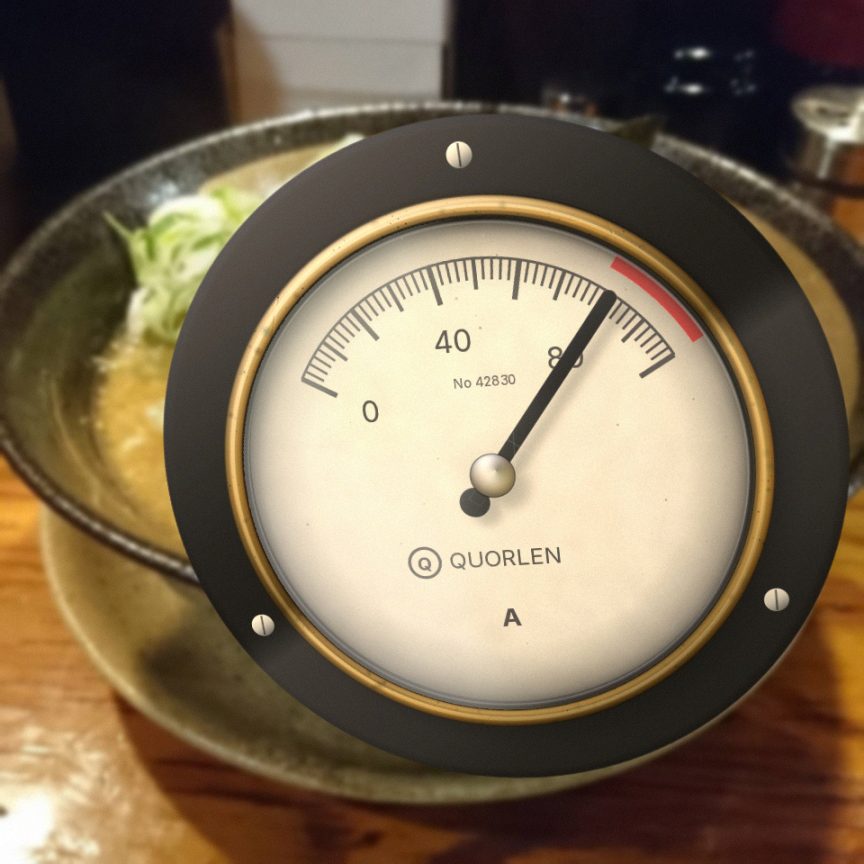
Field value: 81A
